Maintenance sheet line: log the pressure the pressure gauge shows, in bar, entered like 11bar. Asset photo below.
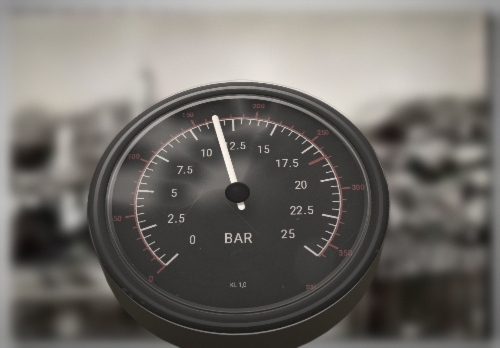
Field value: 11.5bar
